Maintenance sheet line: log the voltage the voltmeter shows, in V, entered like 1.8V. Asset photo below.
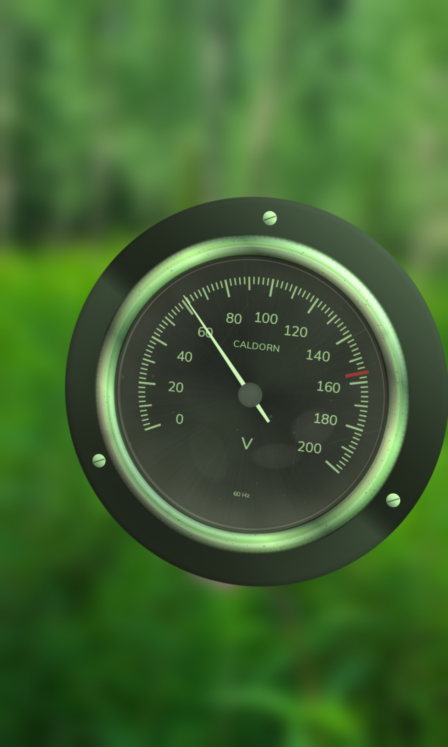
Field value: 62V
